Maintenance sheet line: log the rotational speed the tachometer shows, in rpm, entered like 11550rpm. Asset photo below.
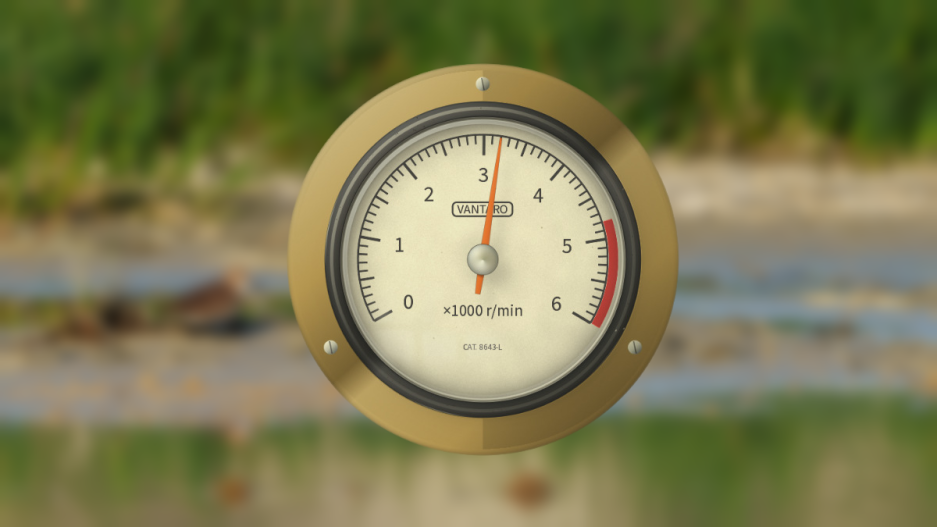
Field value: 3200rpm
